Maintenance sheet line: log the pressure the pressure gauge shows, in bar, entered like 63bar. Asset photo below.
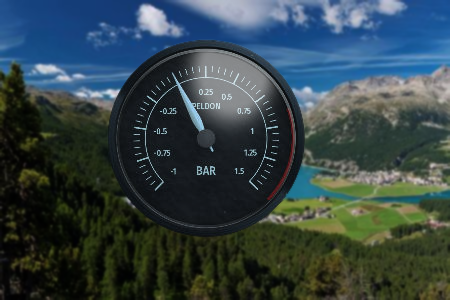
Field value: 0bar
